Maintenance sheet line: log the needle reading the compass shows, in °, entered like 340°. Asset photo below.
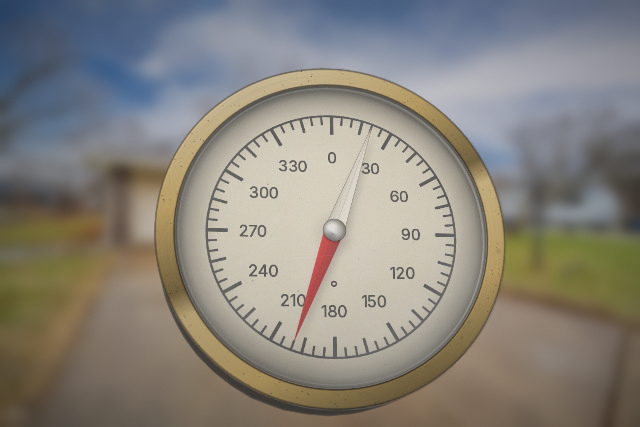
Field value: 200°
